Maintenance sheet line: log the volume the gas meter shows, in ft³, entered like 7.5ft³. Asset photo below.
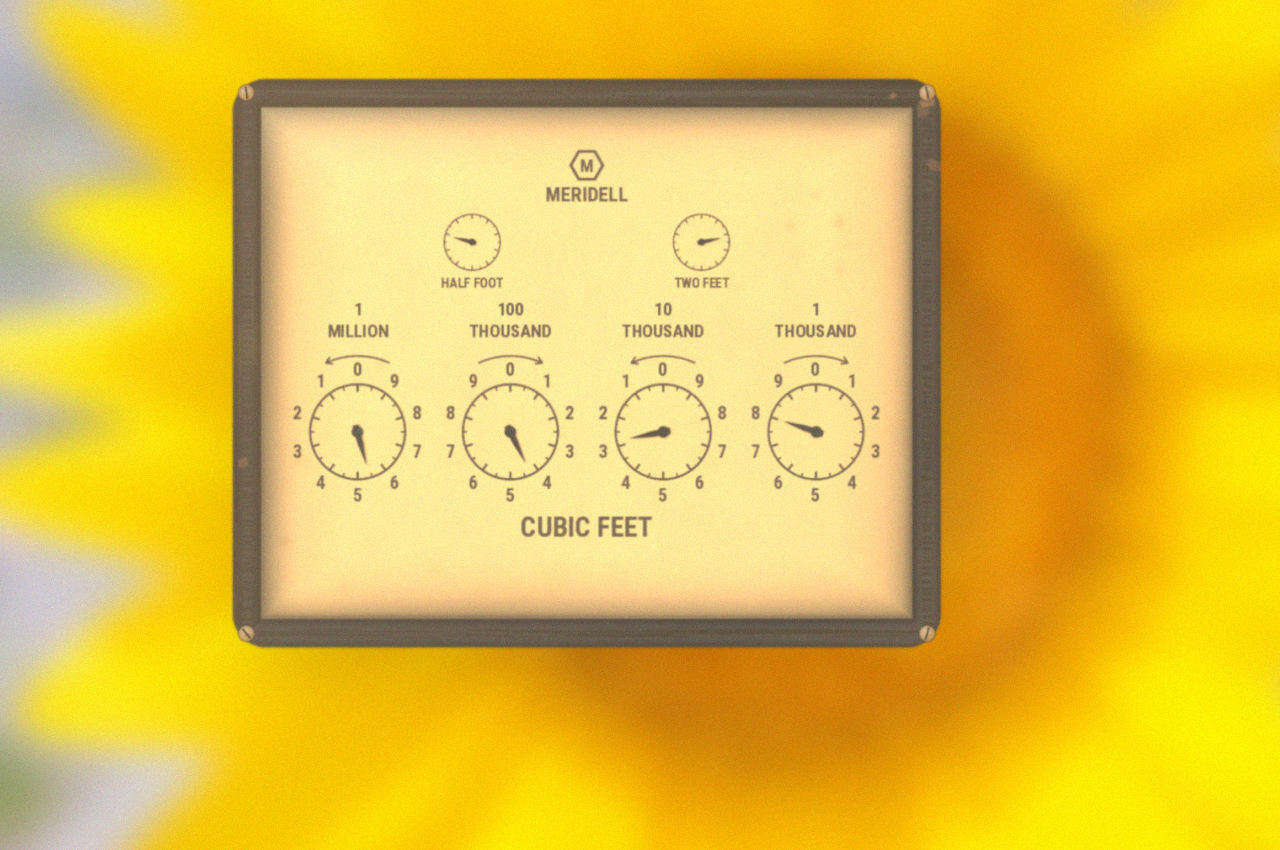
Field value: 542800ft³
